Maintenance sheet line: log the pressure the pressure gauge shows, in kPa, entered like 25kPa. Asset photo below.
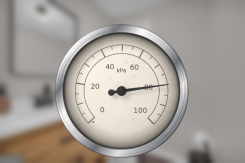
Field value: 80kPa
